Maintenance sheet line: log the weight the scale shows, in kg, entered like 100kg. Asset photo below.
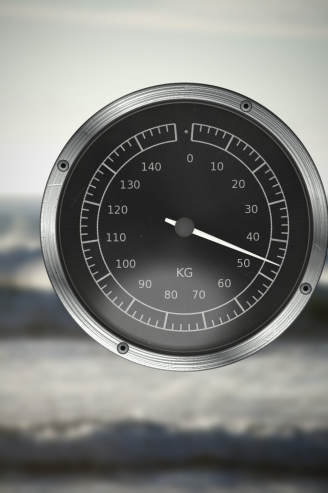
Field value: 46kg
